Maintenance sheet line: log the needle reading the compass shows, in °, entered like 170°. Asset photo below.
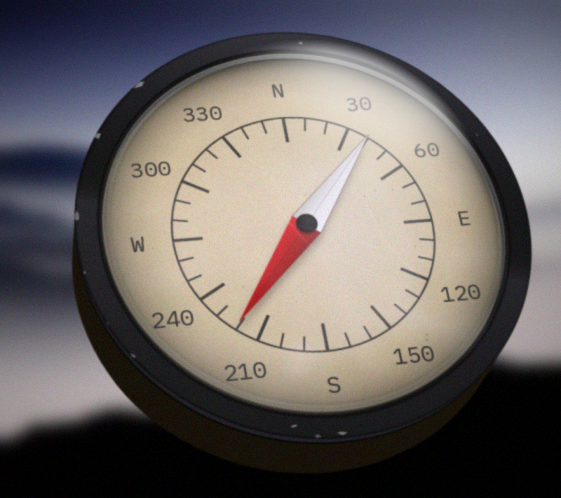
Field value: 220°
